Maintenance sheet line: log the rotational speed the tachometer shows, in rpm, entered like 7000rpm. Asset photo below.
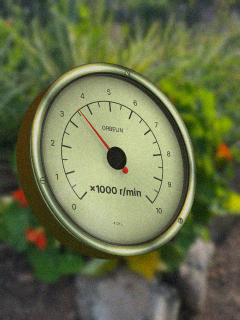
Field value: 3500rpm
